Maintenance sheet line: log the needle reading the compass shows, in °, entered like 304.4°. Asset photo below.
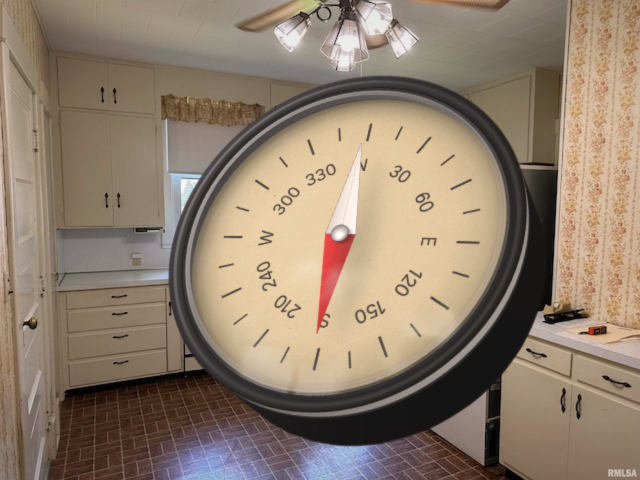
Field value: 180°
